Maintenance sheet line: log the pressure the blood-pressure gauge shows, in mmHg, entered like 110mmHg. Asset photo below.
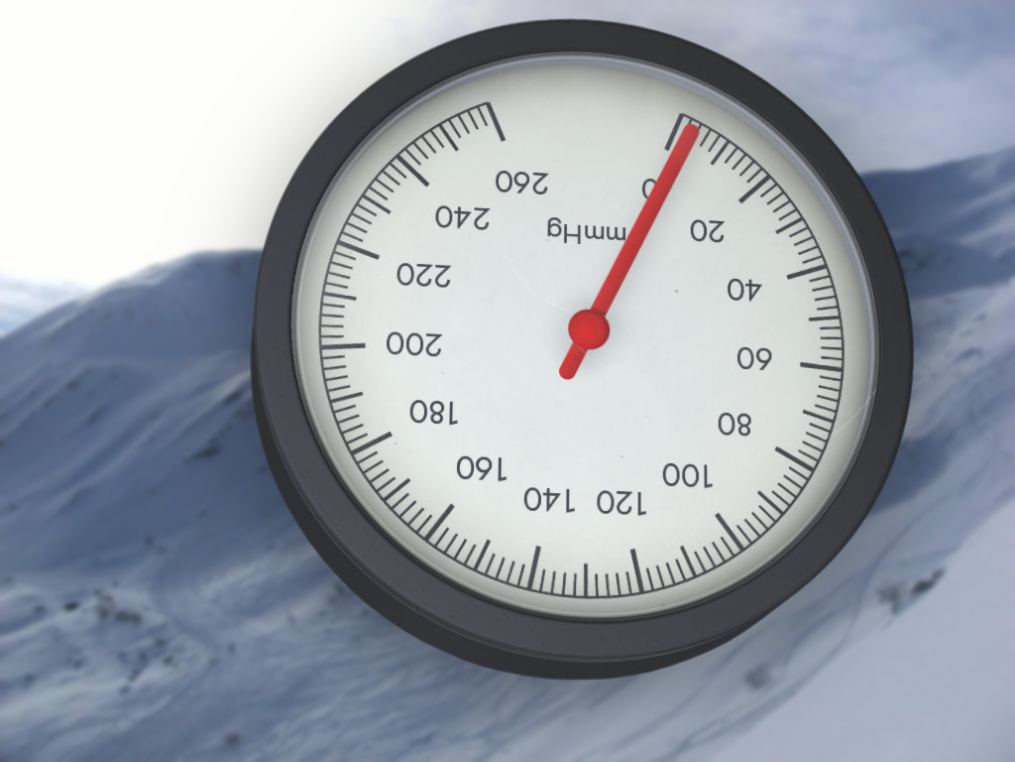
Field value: 3mmHg
